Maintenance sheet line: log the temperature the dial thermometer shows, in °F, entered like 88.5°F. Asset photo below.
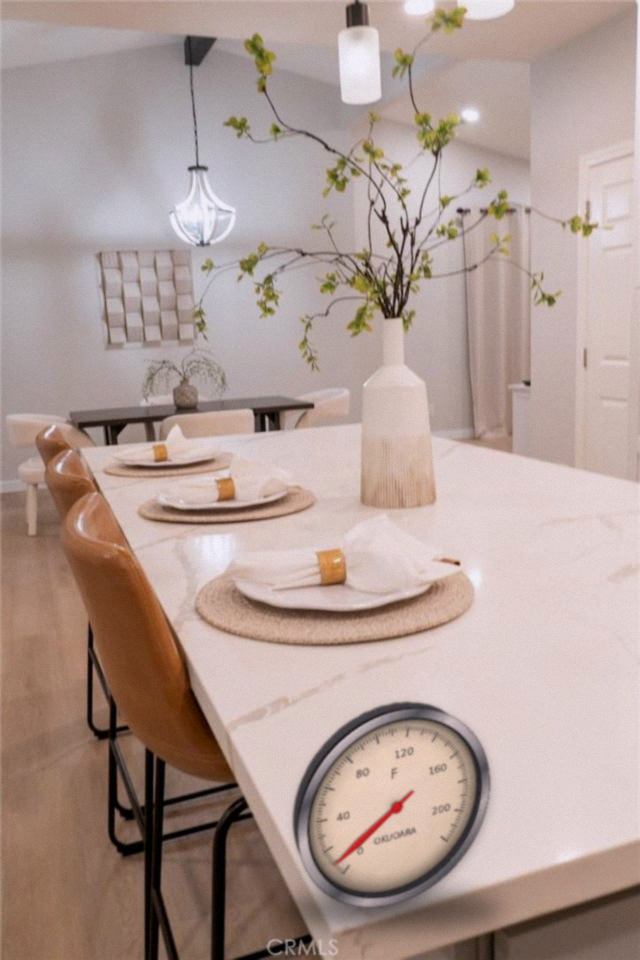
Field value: 10°F
